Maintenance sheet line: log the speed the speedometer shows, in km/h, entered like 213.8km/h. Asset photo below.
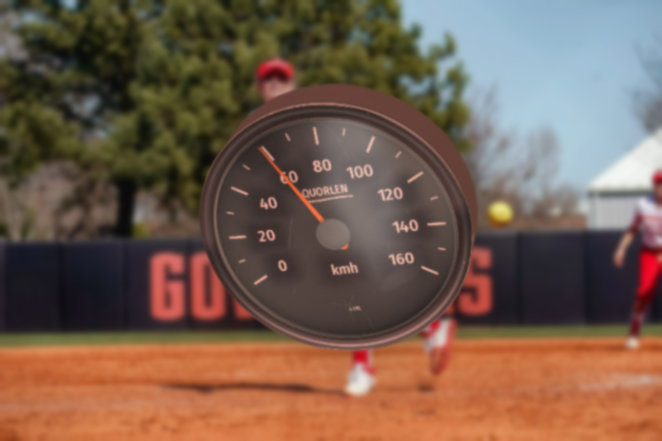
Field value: 60km/h
